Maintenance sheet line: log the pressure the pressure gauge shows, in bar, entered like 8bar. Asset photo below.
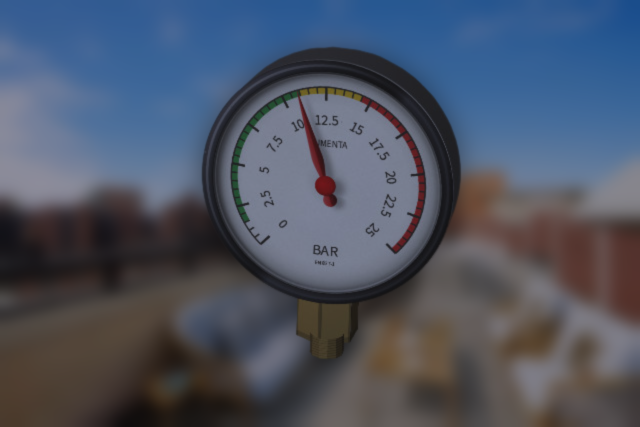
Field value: 11bar
